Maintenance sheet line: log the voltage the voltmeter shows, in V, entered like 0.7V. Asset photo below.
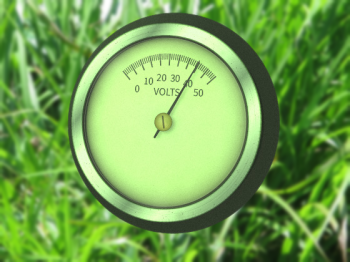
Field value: 40V
